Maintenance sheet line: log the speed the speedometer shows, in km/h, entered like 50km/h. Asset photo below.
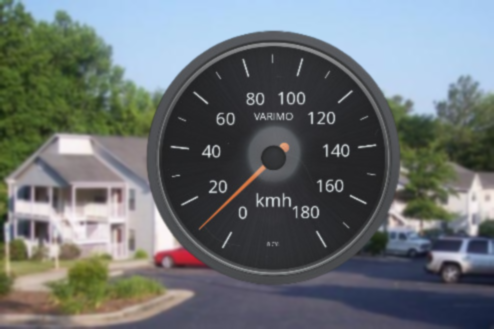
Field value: 10km/h
